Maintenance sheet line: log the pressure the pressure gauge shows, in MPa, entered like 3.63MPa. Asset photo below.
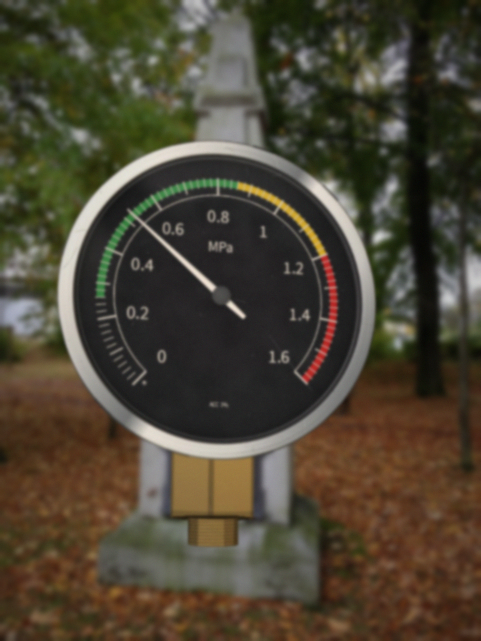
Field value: 0.52MPa
